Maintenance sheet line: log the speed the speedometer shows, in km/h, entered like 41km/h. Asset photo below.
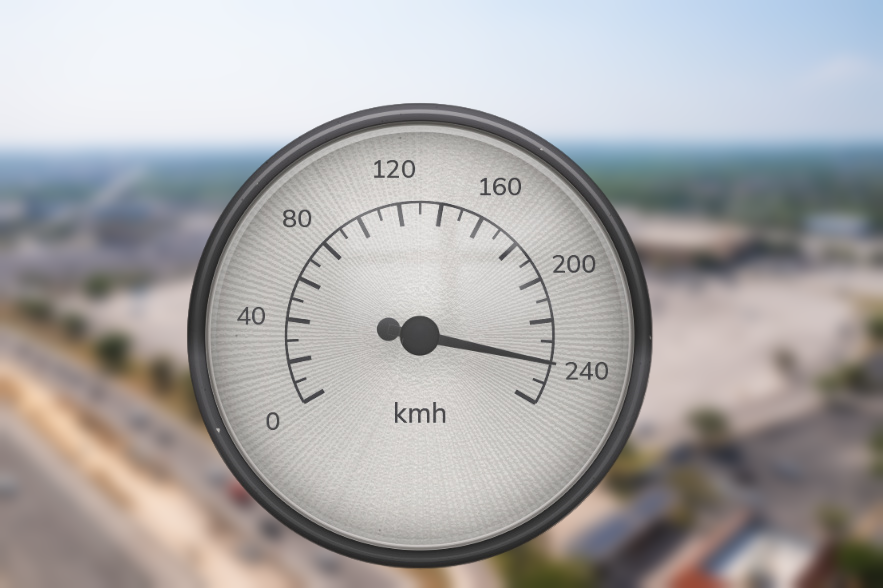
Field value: 240km/h
